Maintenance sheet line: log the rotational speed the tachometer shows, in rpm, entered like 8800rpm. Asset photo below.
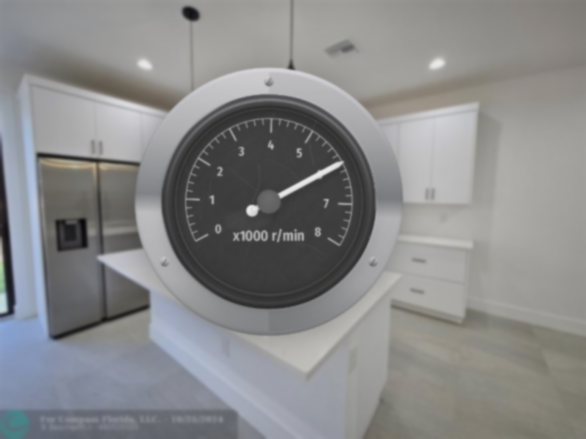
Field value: 6000rpm
